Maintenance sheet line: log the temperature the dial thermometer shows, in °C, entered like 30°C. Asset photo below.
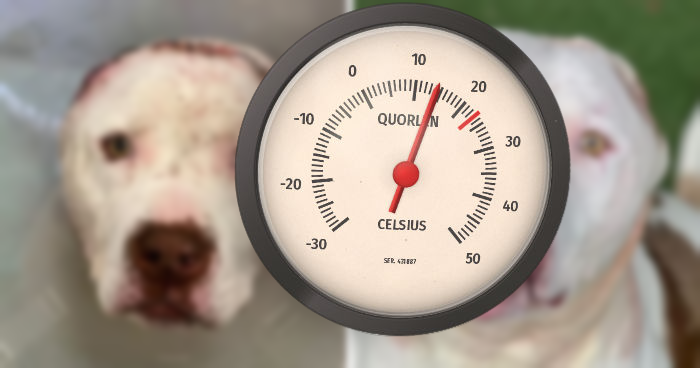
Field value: 14°C
